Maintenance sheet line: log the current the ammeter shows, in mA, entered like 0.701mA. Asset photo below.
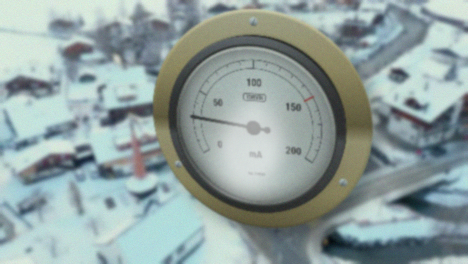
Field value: 30mA
